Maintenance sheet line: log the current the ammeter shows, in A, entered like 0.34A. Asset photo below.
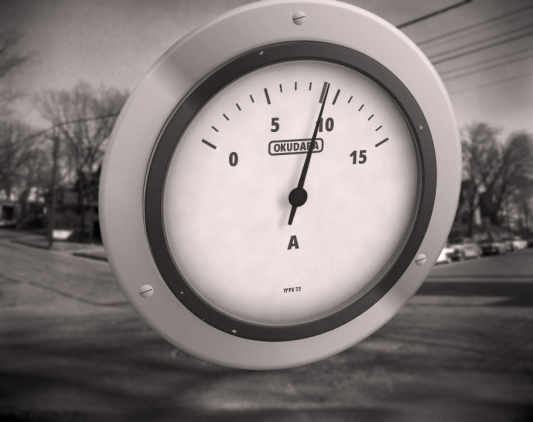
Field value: 9A
